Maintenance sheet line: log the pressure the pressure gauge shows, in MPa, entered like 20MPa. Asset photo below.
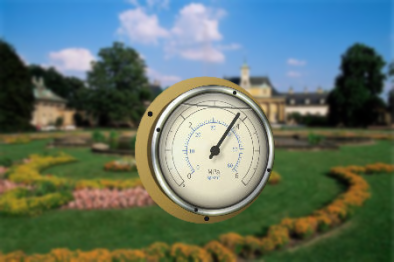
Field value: 3.75MPa
